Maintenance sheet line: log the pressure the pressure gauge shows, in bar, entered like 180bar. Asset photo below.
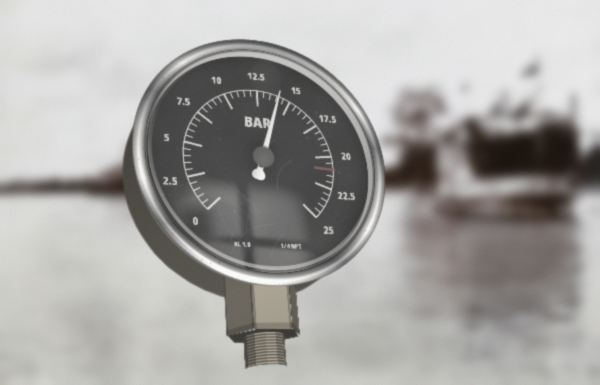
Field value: 14bar
